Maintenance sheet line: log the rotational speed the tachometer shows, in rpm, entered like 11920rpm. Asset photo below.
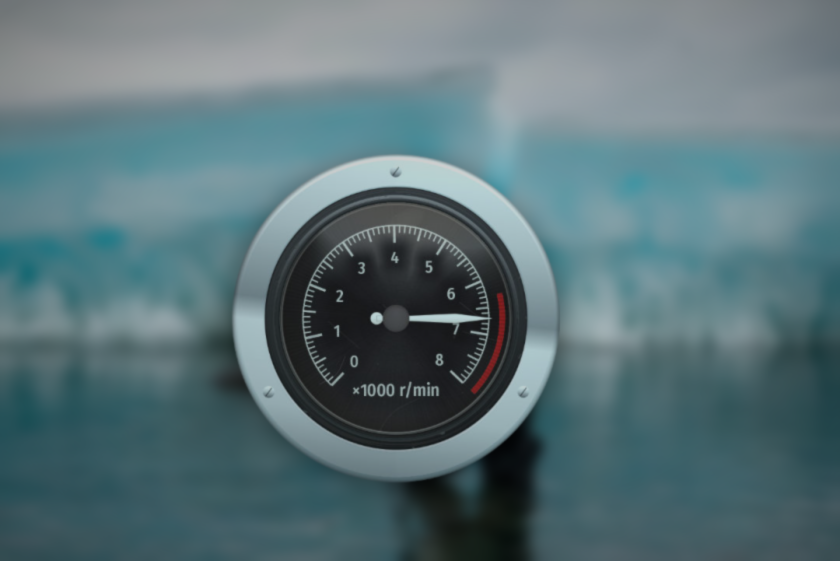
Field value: 6700rpm
